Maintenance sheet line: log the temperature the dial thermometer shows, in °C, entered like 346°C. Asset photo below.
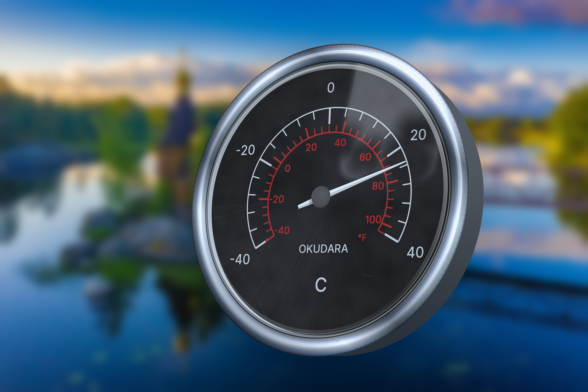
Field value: 24°C
